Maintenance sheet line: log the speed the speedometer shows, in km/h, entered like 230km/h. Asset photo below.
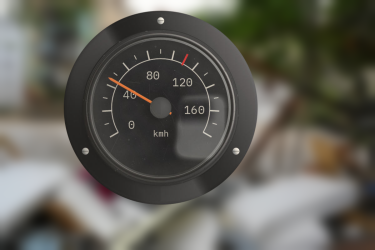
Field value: 45km/h
